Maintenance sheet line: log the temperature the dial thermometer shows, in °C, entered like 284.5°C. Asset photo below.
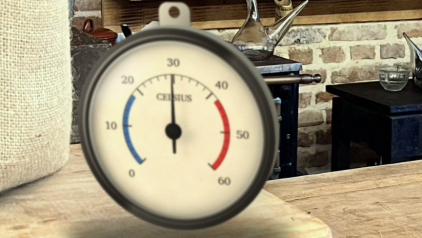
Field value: 30°C
